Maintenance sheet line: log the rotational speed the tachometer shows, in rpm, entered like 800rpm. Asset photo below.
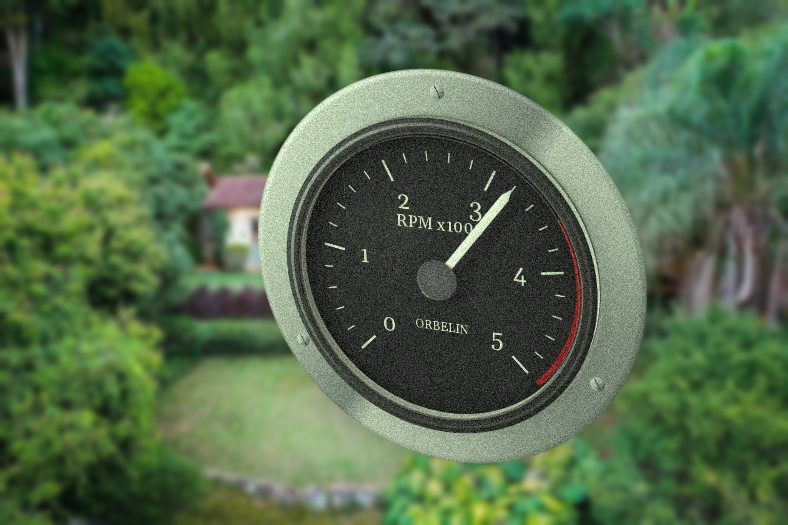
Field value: 3200rpm
